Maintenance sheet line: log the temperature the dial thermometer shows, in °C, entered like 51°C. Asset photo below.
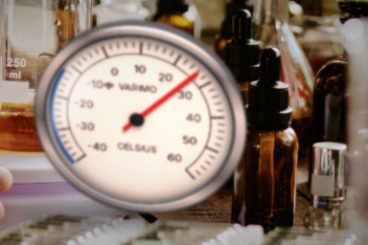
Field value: 26°C
